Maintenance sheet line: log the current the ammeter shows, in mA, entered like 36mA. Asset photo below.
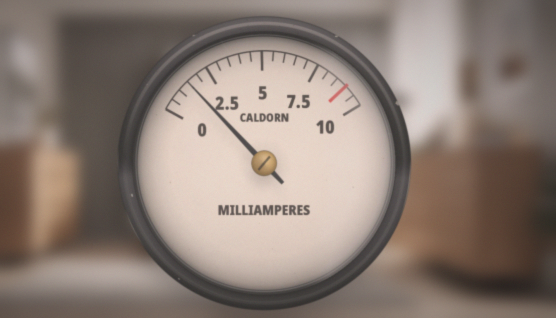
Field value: 1.5mA
